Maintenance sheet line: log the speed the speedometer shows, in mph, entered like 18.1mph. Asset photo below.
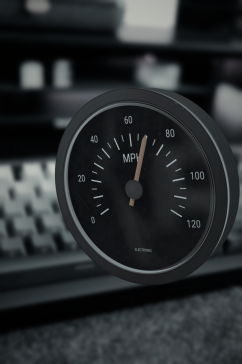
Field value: 70mph
